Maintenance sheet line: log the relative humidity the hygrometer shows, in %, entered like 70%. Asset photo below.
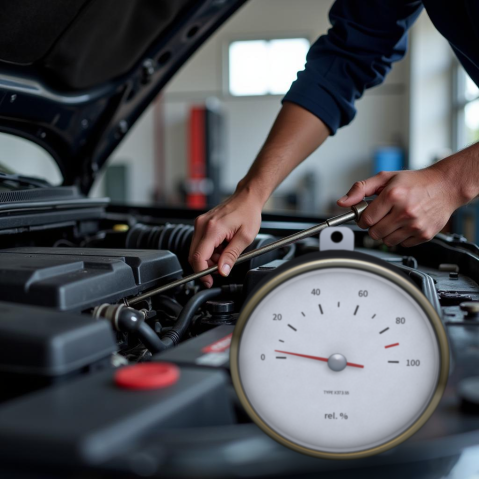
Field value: 5%
